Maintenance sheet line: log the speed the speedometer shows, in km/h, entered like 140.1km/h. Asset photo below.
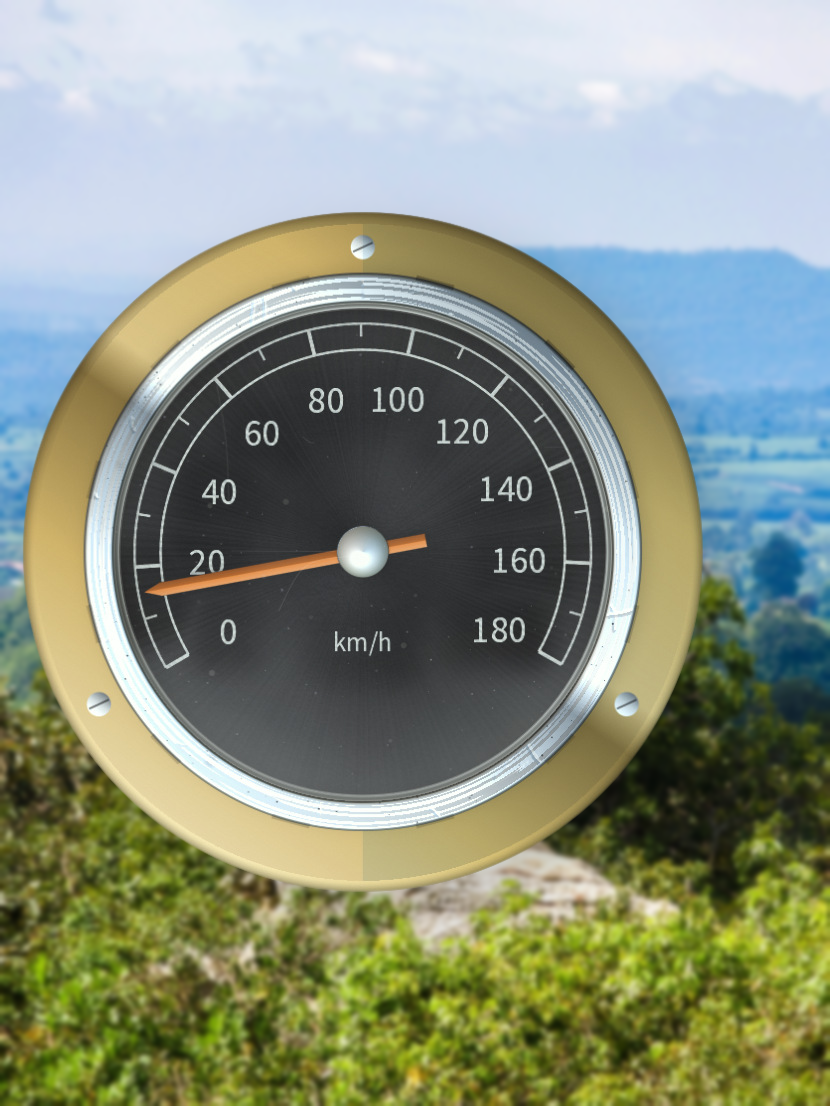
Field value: 15km/h
